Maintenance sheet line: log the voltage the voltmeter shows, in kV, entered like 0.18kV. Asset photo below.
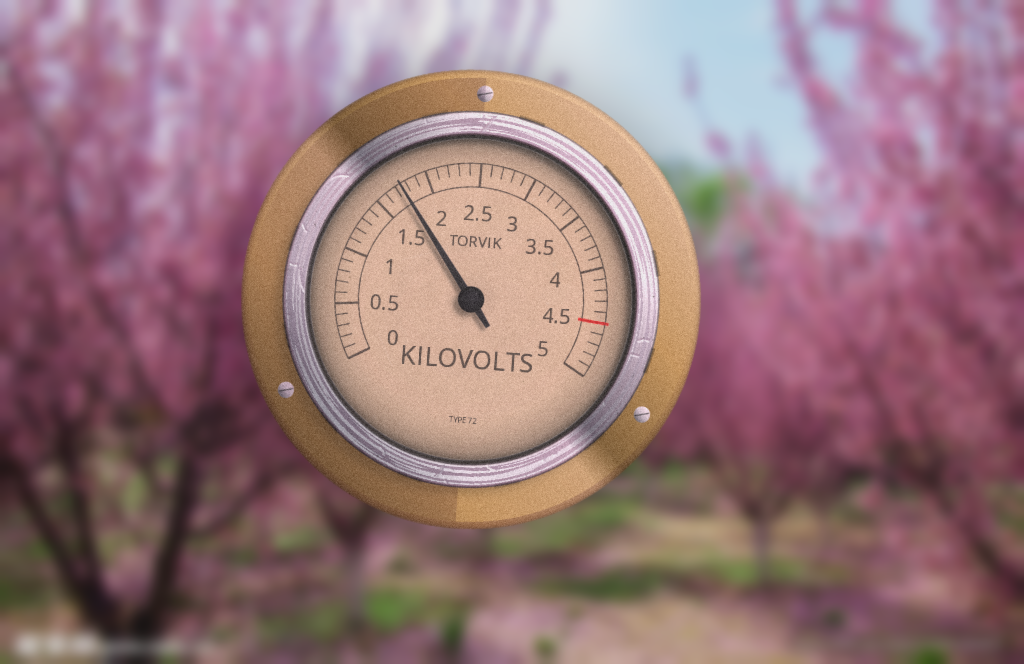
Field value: 1.75kV
